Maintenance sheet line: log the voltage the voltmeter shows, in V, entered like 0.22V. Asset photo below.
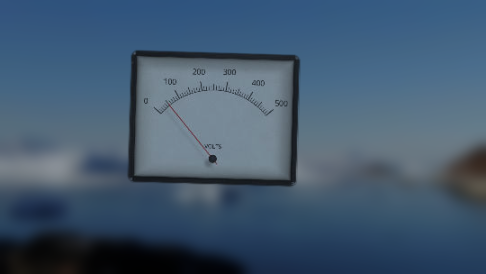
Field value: 50V
